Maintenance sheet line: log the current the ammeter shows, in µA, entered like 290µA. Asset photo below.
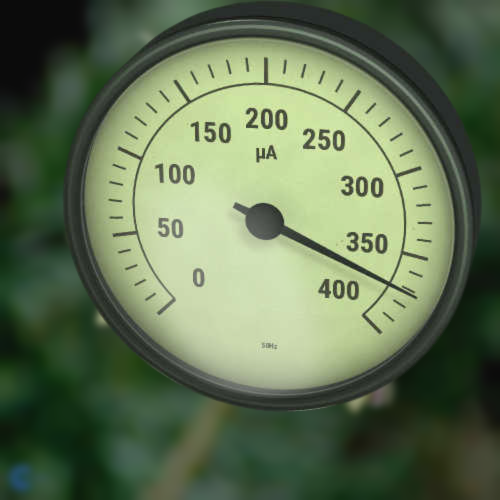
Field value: 370µA
